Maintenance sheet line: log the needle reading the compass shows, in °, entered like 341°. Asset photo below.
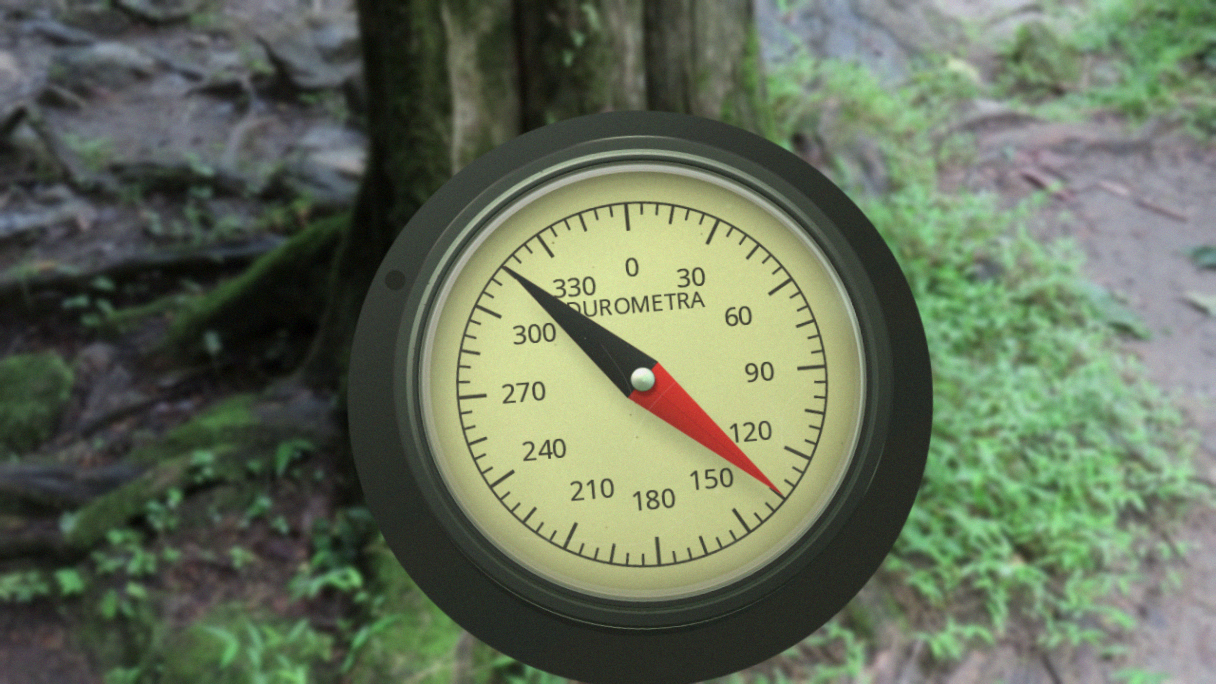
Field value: 135°
